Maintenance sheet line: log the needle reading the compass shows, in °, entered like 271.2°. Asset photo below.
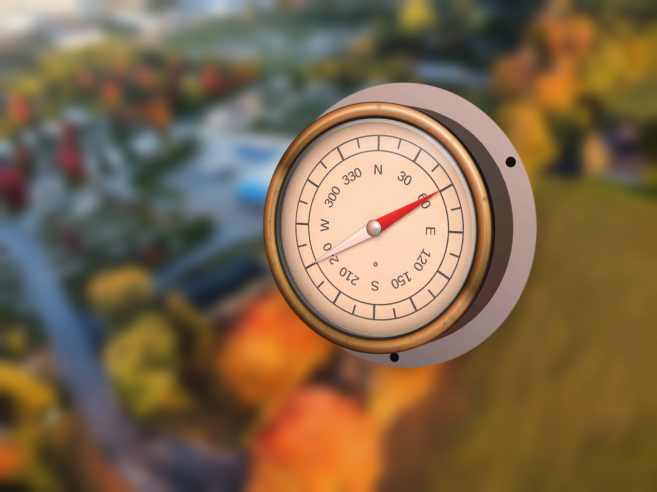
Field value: 60°
